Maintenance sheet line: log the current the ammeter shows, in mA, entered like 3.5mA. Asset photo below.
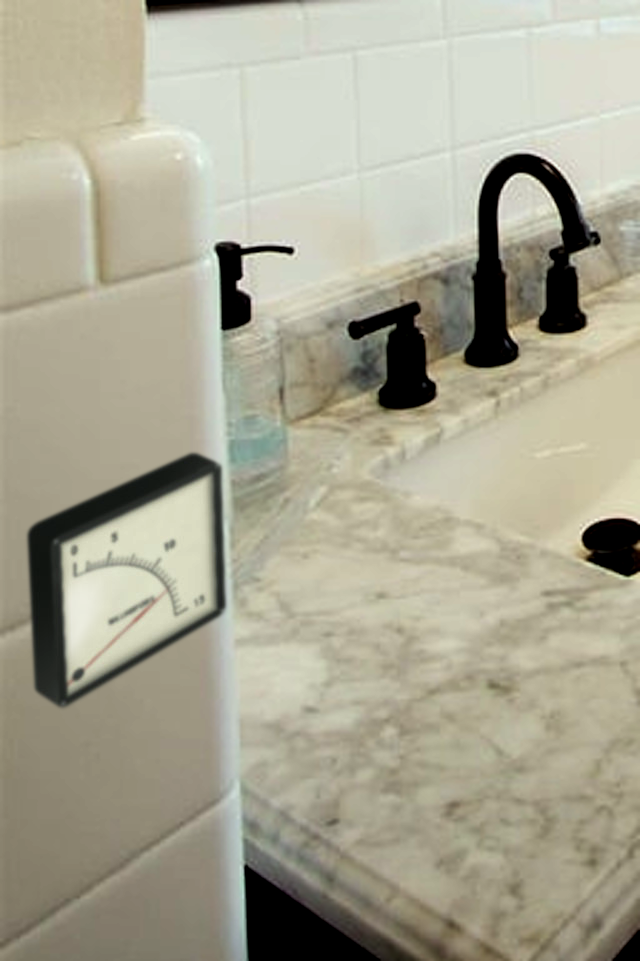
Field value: 12.5mA
